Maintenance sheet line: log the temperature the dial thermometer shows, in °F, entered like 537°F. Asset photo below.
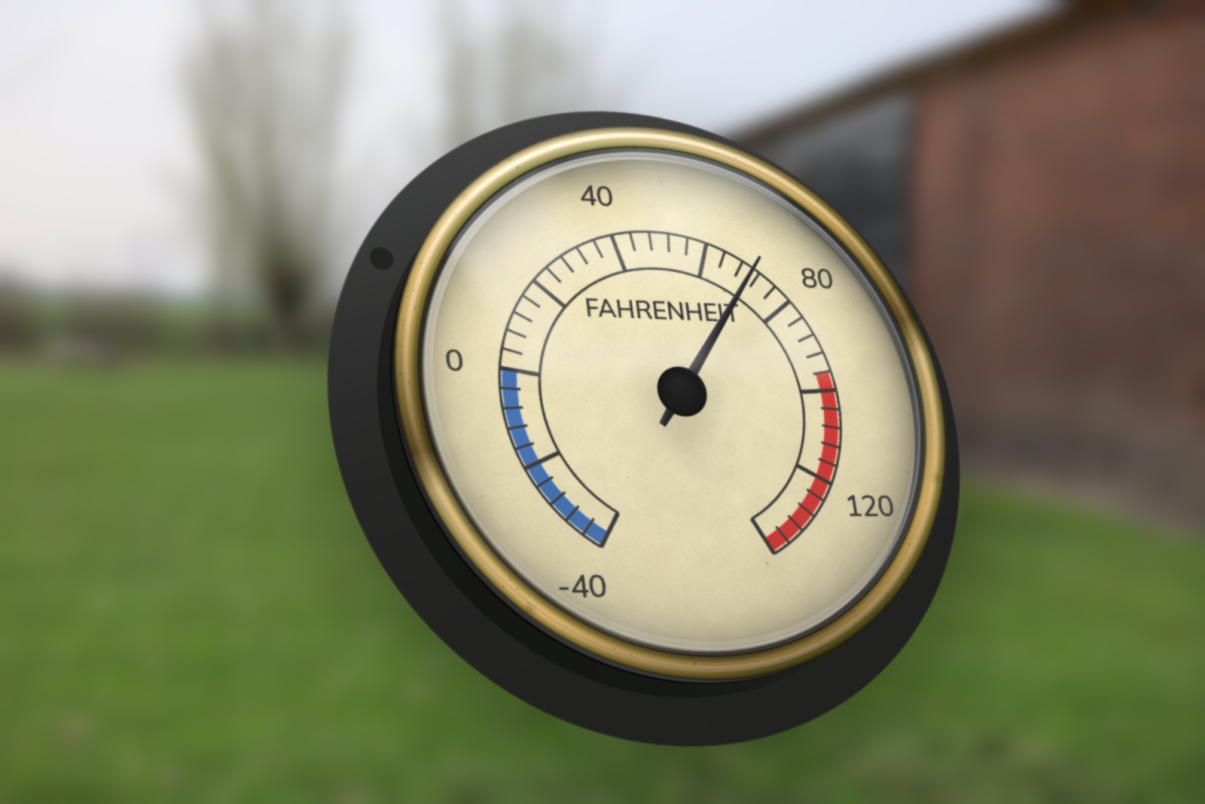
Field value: 70°F
